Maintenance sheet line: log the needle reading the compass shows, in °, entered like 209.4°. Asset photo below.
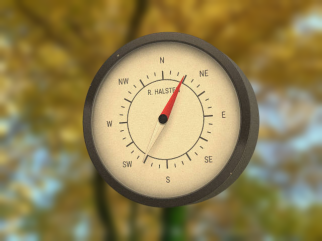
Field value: 30°
